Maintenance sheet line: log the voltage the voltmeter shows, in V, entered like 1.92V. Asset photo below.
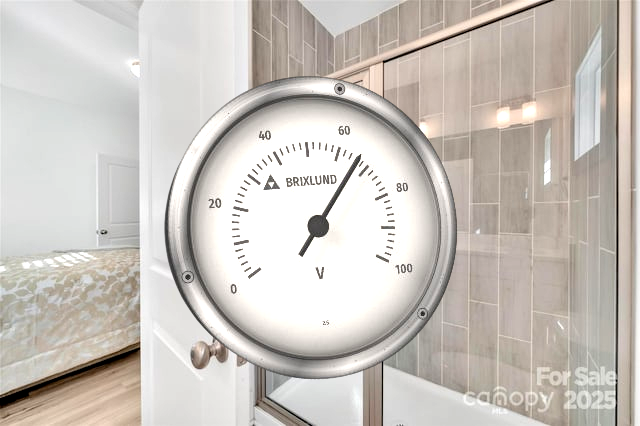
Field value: 66V
